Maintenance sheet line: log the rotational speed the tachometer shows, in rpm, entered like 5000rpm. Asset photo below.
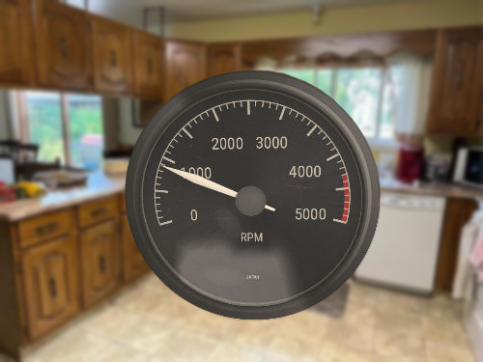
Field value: 900rpm
